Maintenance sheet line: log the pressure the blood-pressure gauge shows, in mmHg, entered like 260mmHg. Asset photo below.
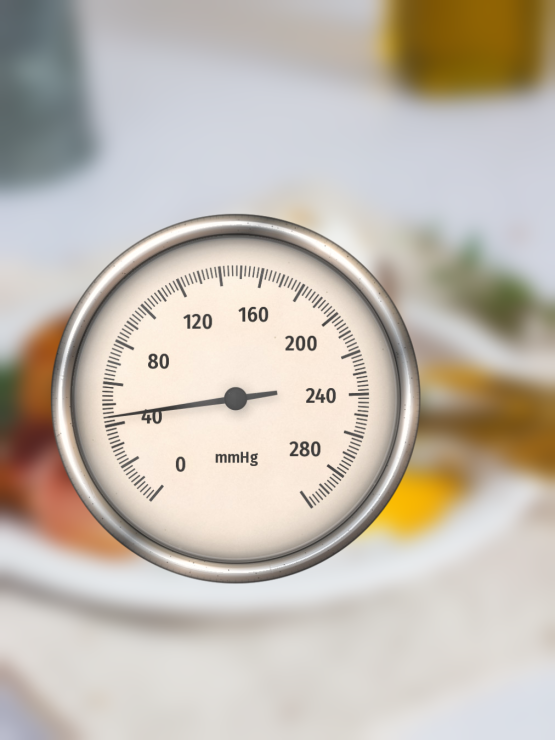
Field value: 44mmHg
